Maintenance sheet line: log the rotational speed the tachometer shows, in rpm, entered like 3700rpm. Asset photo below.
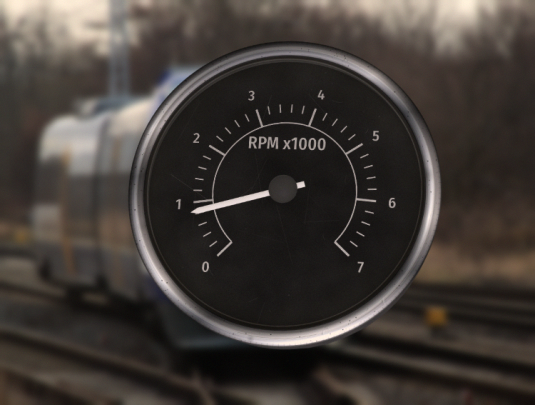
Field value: 800rpm
